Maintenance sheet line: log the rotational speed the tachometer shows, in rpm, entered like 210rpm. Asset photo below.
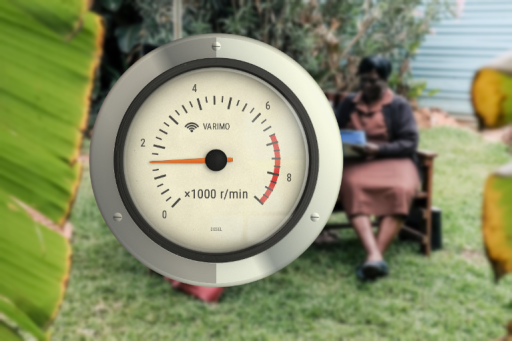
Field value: 1500rpm
